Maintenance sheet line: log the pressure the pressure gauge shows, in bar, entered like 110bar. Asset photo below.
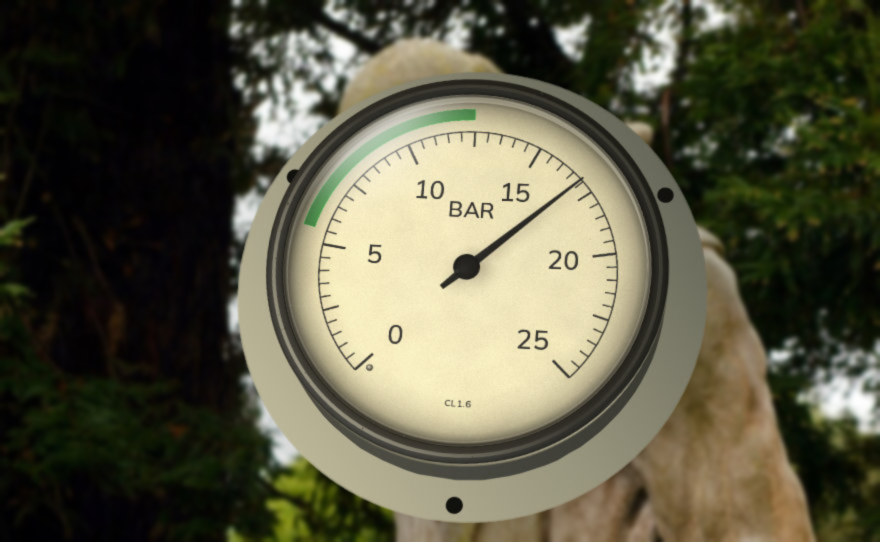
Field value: 17bar
